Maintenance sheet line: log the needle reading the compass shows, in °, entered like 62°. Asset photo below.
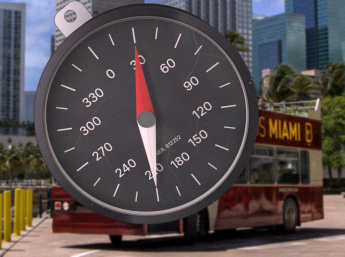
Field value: 30°
